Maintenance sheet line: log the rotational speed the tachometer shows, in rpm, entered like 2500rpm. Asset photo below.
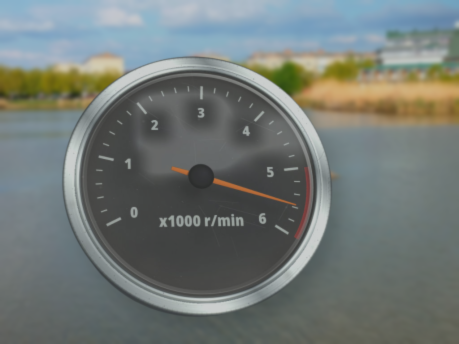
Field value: 5600rpm
